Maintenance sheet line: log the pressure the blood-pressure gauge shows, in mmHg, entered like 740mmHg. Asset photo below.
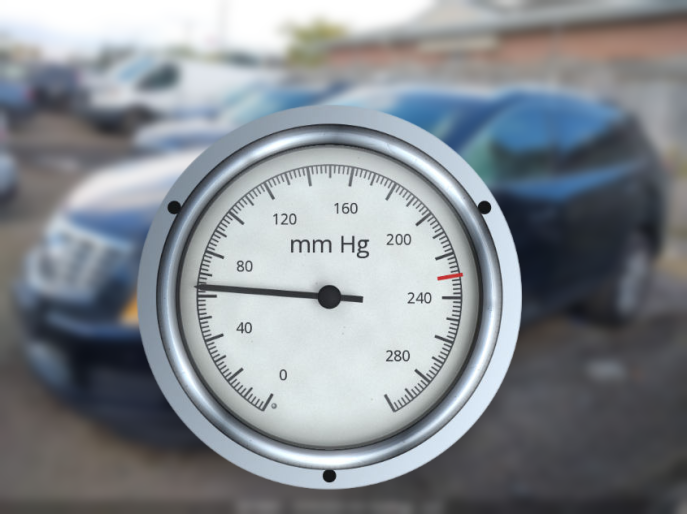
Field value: 64mmHg
